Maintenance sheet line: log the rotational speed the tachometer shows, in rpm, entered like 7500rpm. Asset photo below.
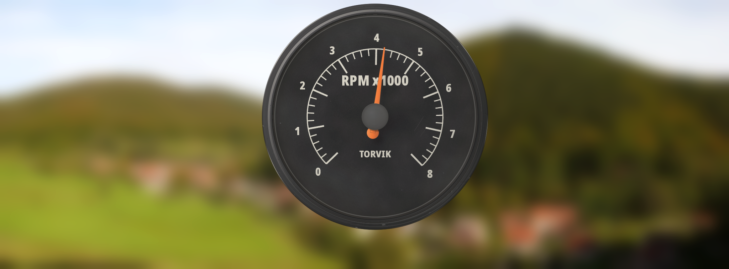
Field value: 4200rpm
